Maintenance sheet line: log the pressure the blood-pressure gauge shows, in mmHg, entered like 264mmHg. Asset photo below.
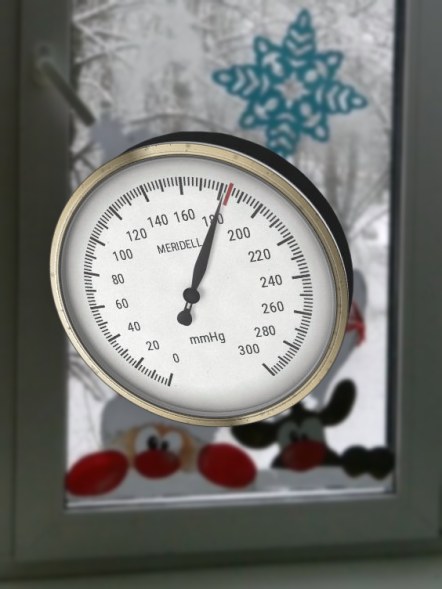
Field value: 182mmHg
